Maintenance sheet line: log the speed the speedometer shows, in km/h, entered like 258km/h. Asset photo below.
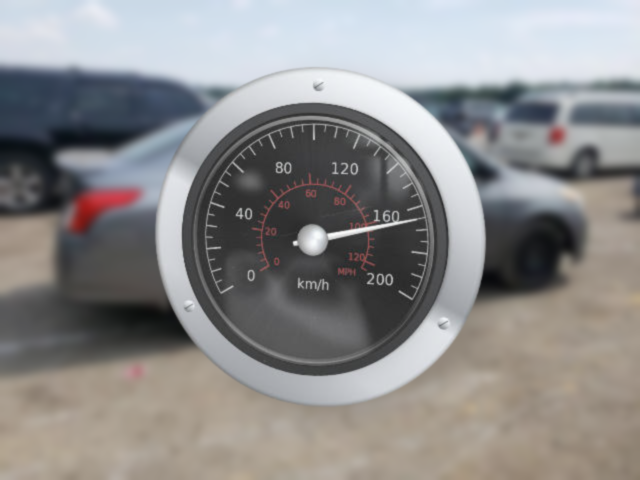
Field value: 165km/h
